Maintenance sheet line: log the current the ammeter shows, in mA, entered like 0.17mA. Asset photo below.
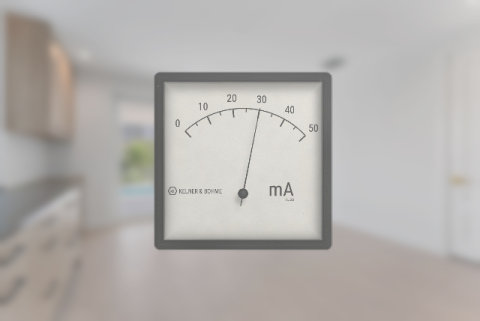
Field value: 30mA
